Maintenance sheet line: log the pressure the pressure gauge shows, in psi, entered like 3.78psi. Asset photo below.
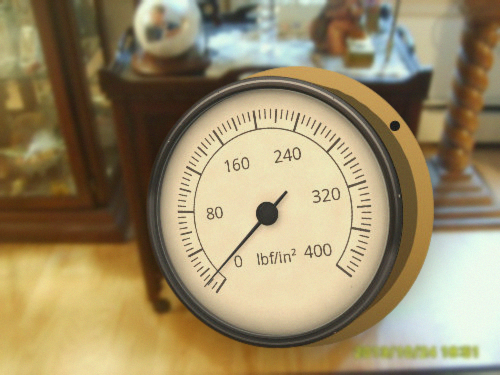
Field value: 10psi
